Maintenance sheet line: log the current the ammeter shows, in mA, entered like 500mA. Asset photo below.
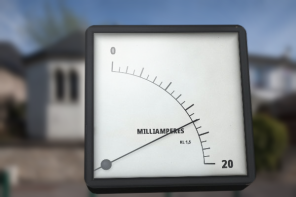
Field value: 14mA
